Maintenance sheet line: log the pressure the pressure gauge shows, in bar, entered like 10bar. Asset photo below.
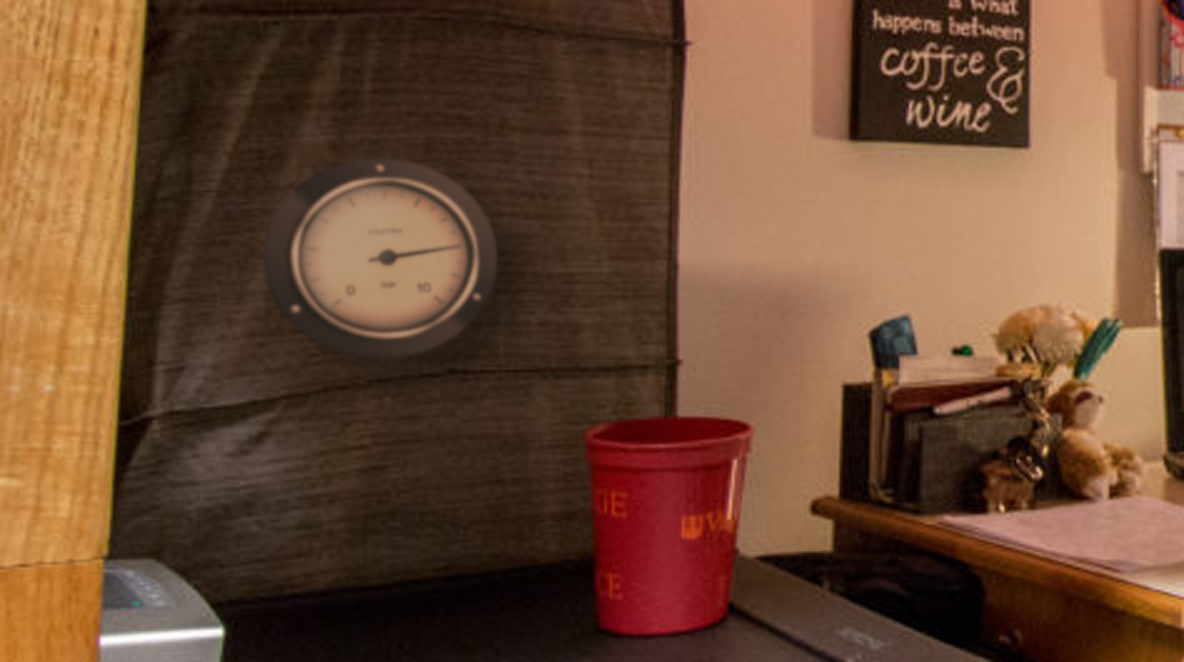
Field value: 8bar
